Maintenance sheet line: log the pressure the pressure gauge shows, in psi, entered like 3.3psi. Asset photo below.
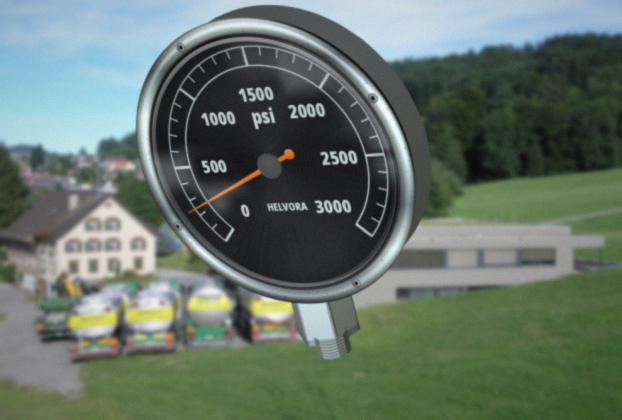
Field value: 250psi
